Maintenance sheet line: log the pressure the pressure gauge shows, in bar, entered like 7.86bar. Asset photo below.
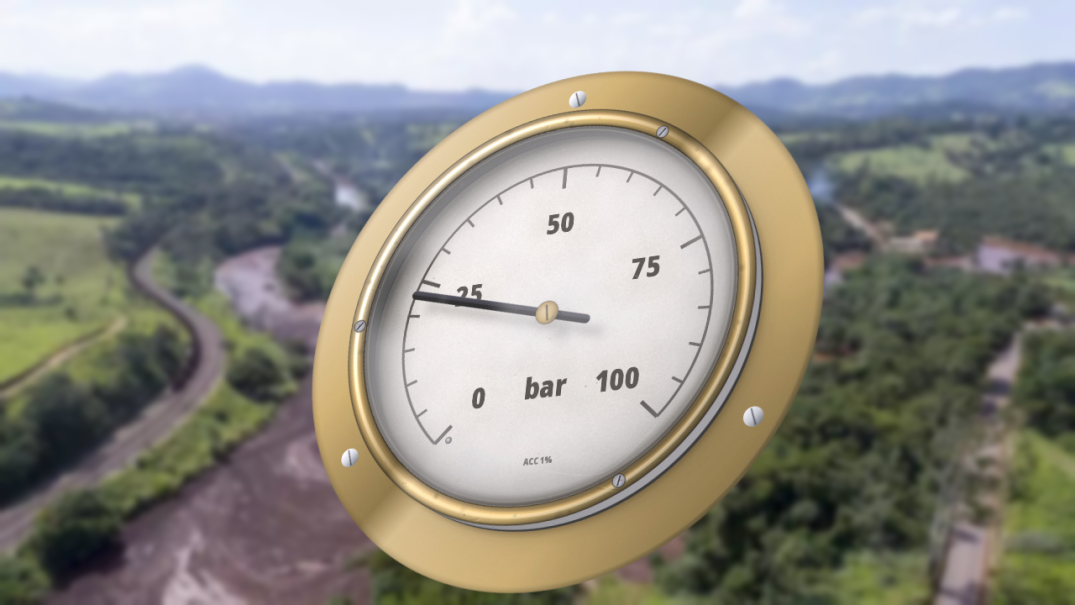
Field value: 22.5bar
